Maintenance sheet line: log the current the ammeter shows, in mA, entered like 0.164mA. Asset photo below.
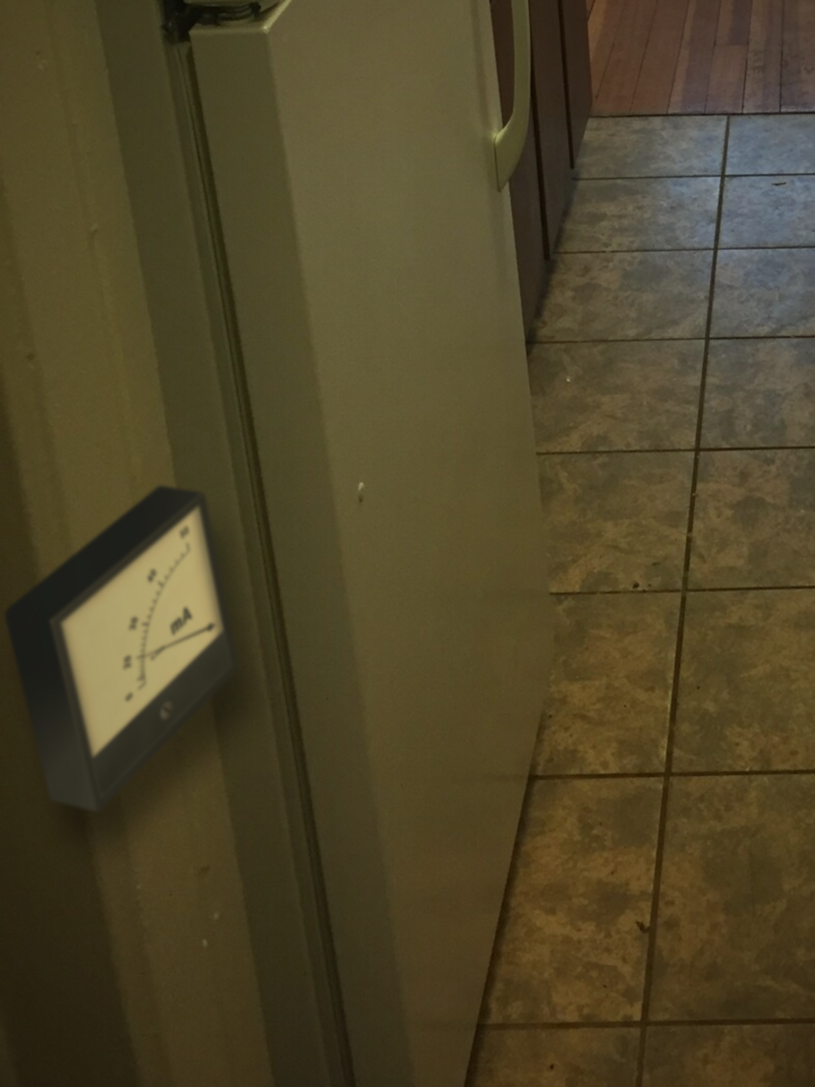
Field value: 20mA
